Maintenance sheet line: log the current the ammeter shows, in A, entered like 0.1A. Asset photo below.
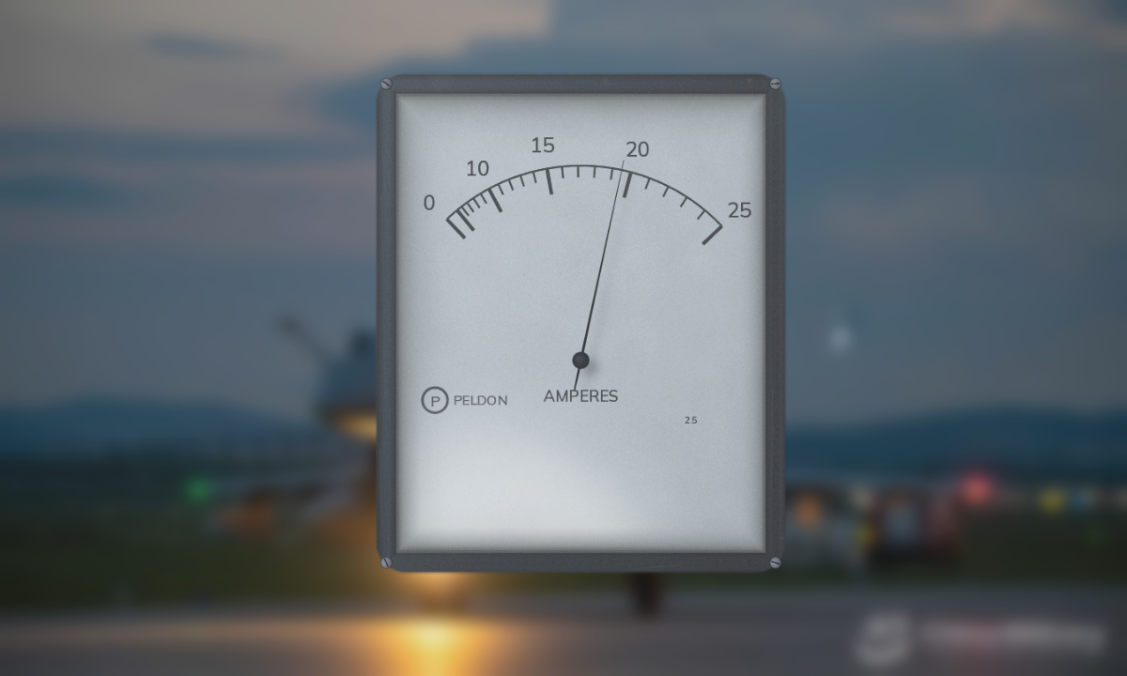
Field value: 19.5A
